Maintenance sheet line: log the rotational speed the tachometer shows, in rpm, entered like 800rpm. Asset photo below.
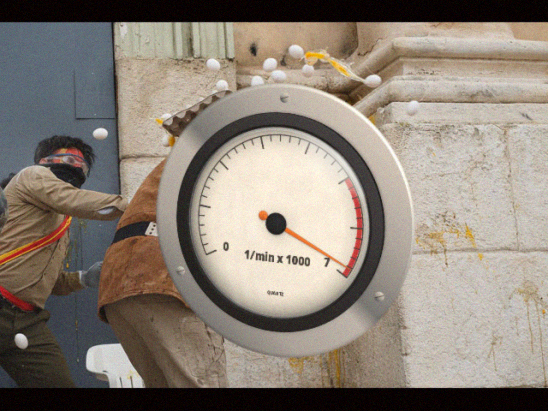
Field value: 6800rpm
